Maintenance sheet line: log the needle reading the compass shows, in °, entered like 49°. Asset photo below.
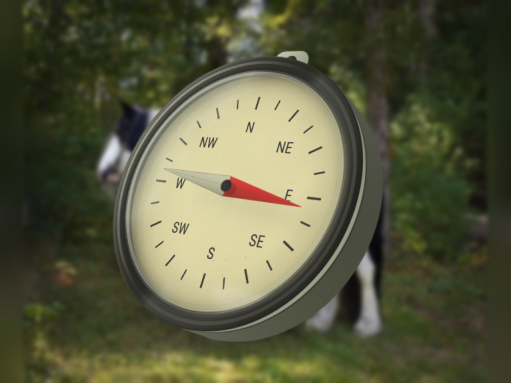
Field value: 97.5°
